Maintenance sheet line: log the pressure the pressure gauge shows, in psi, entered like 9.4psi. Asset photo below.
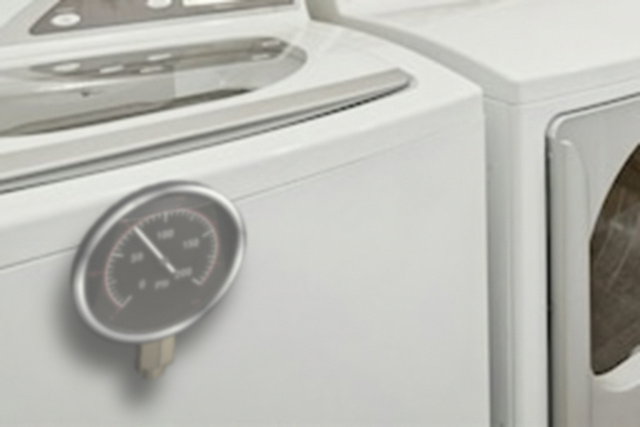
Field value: 75psi
